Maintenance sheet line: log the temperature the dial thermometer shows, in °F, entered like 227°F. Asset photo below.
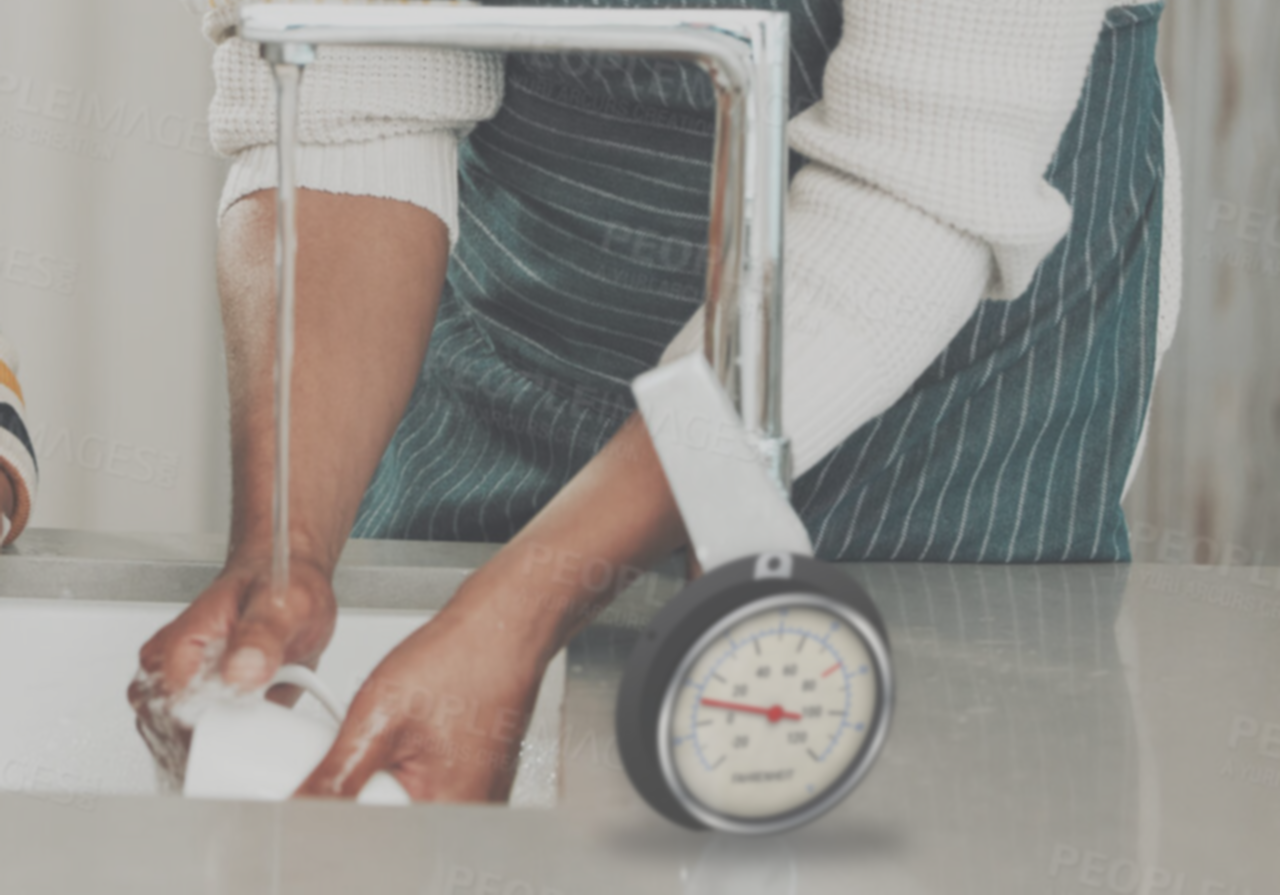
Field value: 10°F
